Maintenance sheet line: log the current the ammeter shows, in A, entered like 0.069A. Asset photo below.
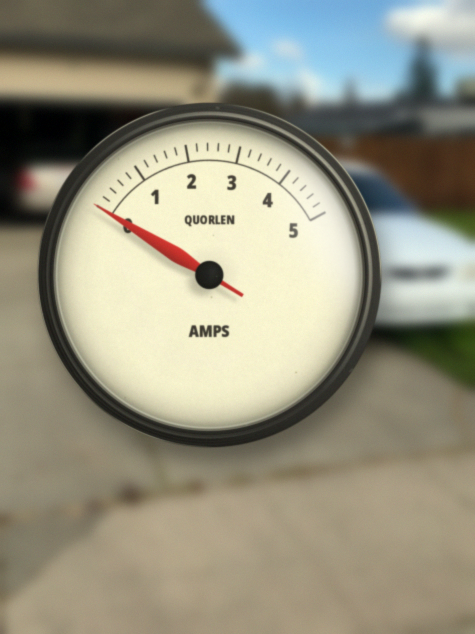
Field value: 0A
